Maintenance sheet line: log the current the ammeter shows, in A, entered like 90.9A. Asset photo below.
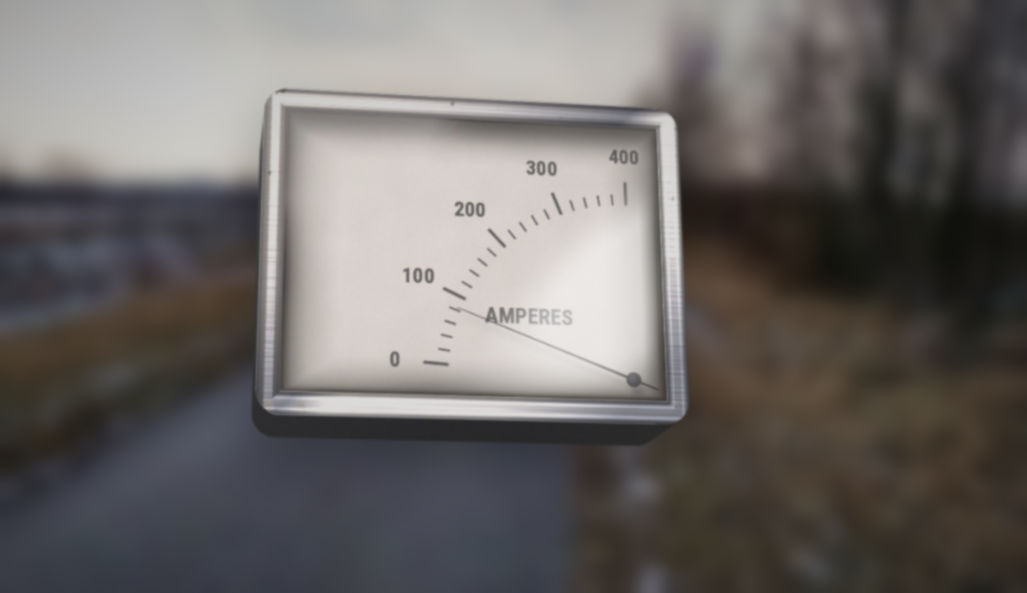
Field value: 80A
